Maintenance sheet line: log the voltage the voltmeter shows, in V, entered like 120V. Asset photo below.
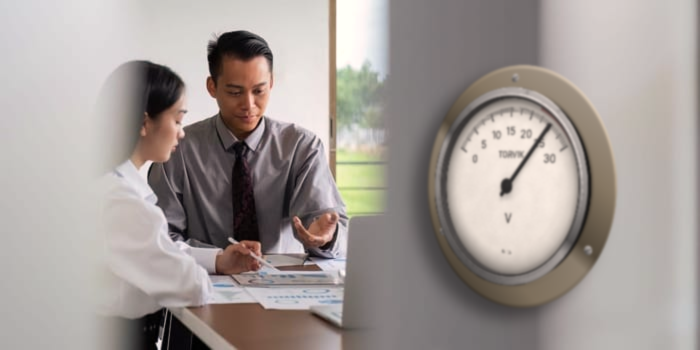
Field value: 25V
